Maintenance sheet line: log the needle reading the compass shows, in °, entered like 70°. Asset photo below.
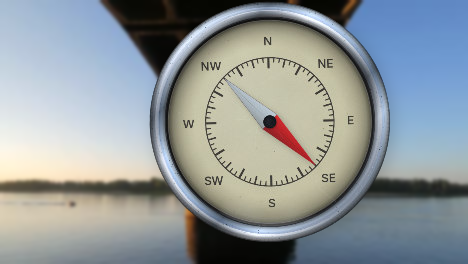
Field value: 135°
